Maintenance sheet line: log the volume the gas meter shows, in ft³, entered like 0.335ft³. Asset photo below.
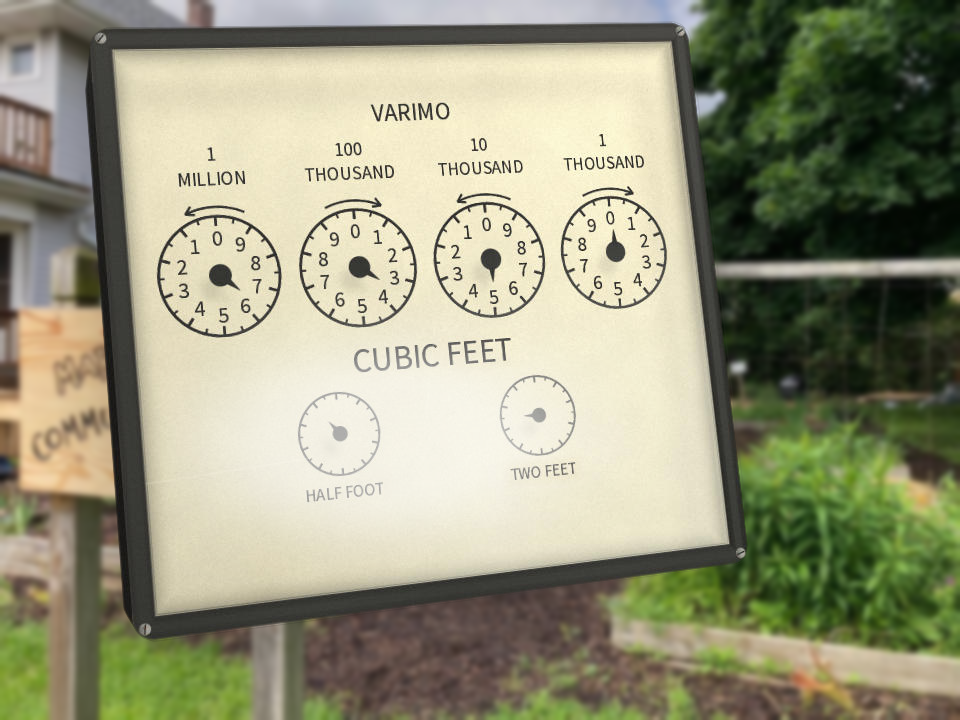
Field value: 635000ft³
